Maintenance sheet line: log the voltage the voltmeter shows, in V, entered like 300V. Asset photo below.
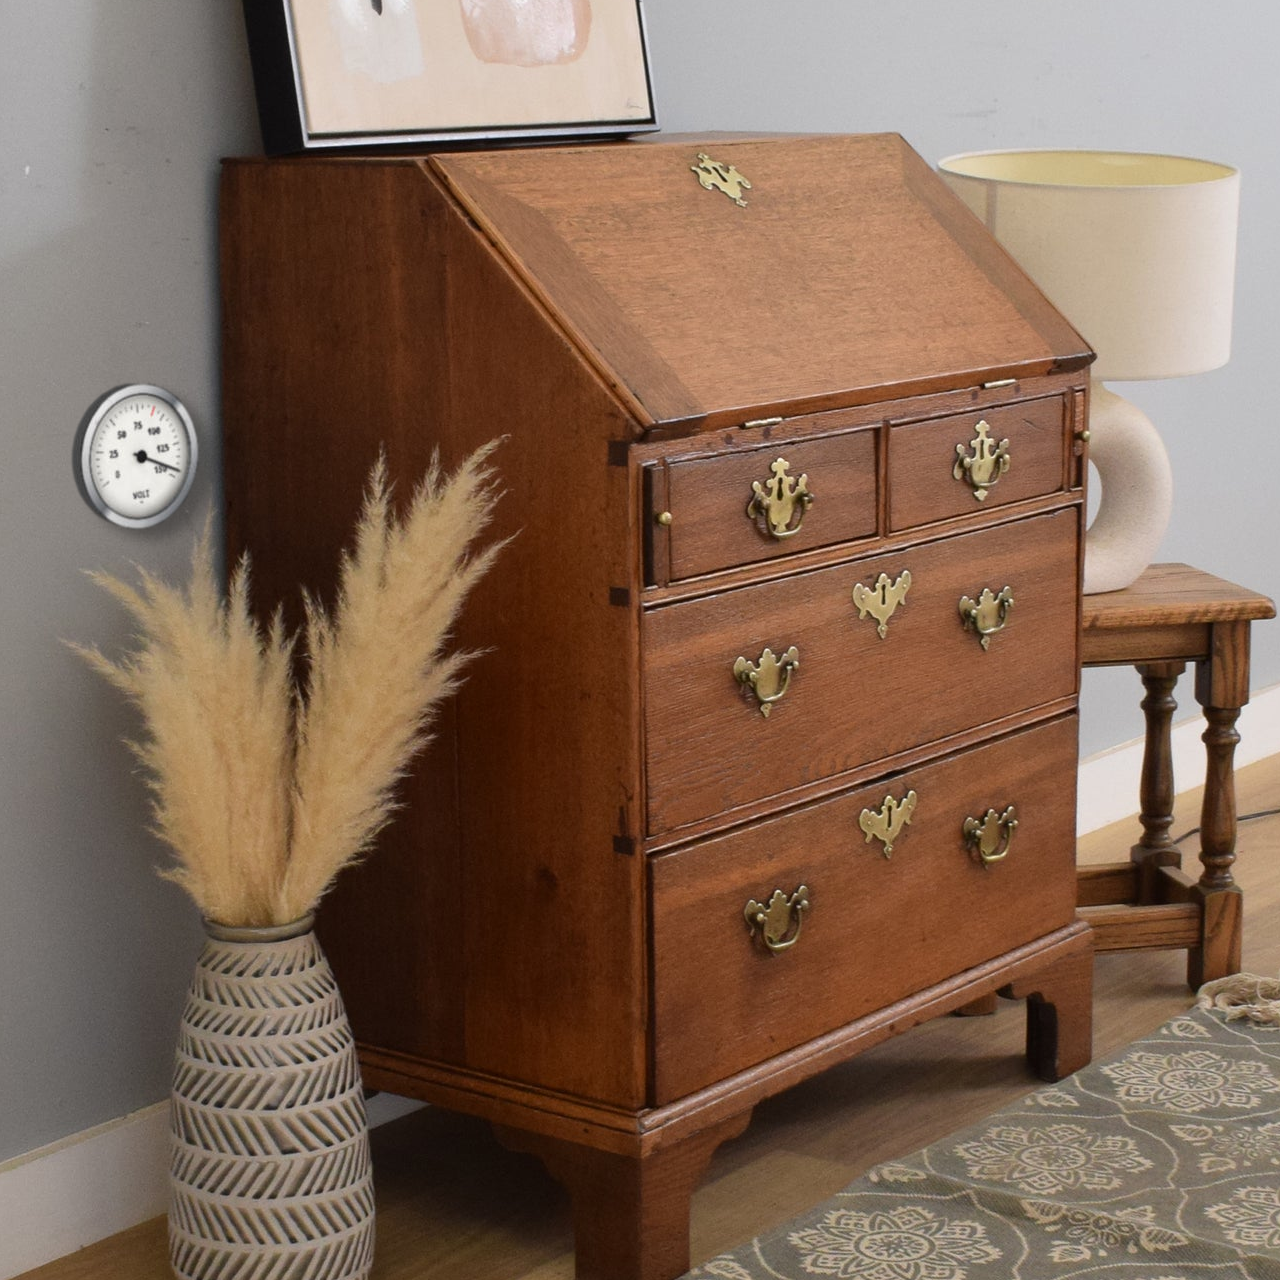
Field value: 145V
